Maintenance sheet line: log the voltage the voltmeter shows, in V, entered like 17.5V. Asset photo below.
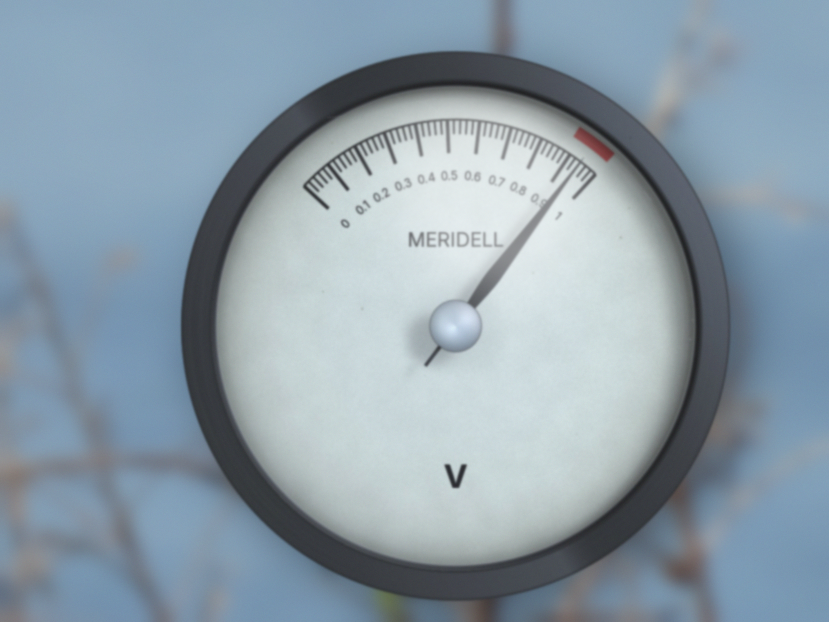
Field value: 0.94V
